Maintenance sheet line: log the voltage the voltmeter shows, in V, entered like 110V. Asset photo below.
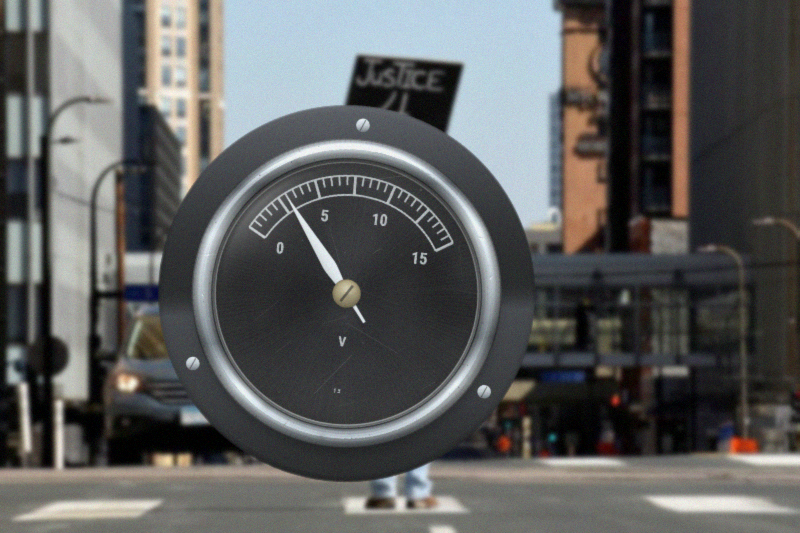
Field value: 3V
